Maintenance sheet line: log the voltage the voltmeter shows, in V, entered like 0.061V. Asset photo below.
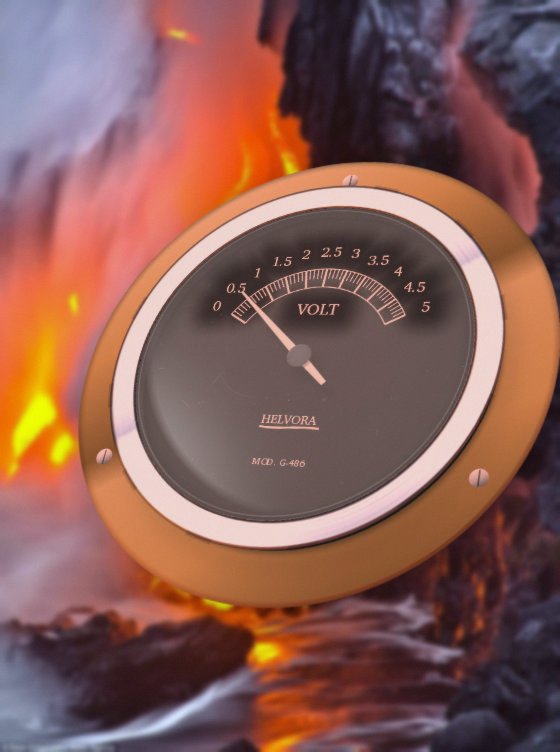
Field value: 0.5V
